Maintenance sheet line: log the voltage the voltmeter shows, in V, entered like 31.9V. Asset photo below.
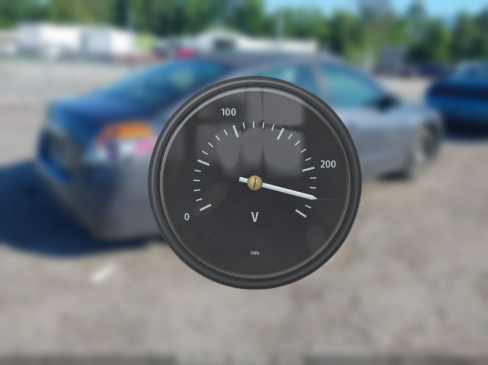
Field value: 230V
